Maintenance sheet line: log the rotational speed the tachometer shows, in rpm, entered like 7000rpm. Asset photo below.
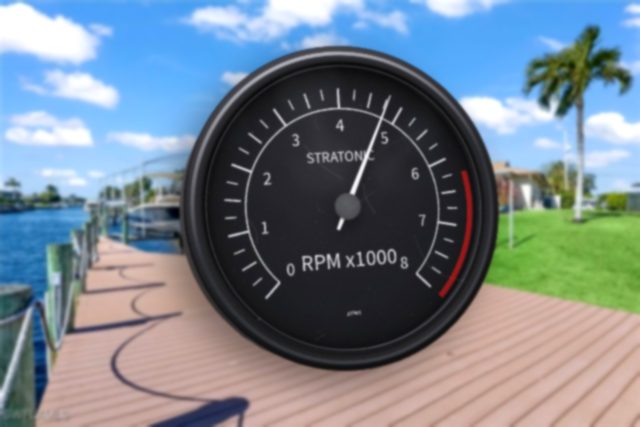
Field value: 4750rpm
